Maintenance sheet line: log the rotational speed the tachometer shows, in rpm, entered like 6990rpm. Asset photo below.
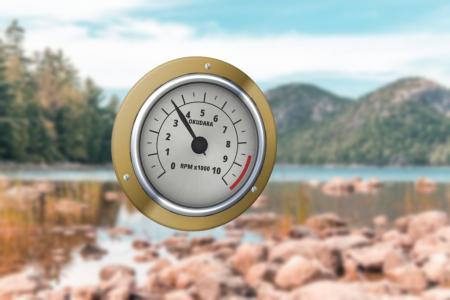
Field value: 3500rpm
